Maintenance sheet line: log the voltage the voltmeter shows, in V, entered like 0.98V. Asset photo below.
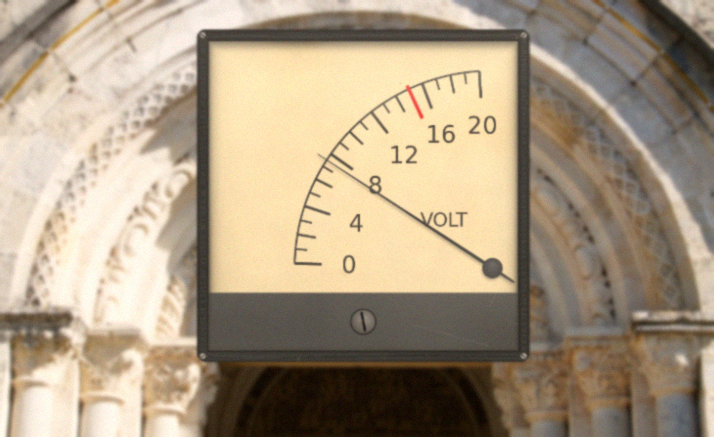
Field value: 7.5V
